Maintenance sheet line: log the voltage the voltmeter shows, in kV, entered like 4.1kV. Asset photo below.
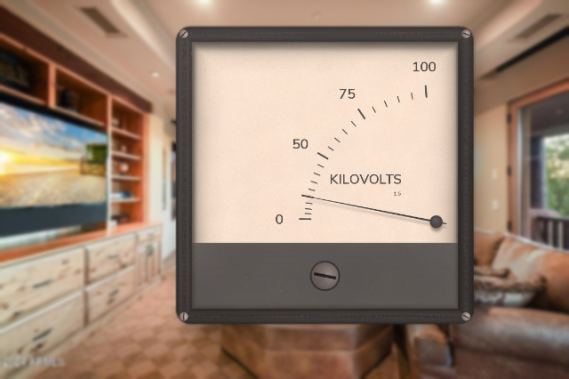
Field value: 25kV
